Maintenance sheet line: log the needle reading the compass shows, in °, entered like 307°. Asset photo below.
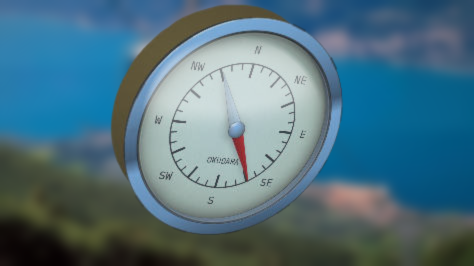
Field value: 150°
